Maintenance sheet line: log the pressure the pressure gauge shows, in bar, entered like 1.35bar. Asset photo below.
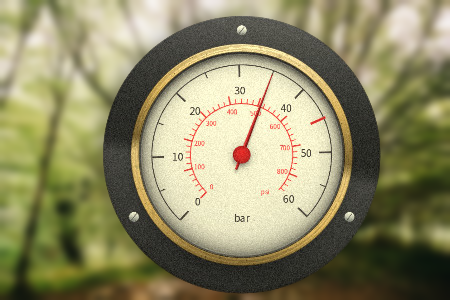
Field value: 35bar
